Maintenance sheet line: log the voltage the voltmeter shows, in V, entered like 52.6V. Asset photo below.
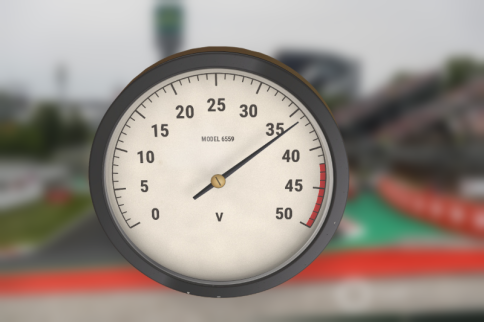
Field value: 36V
